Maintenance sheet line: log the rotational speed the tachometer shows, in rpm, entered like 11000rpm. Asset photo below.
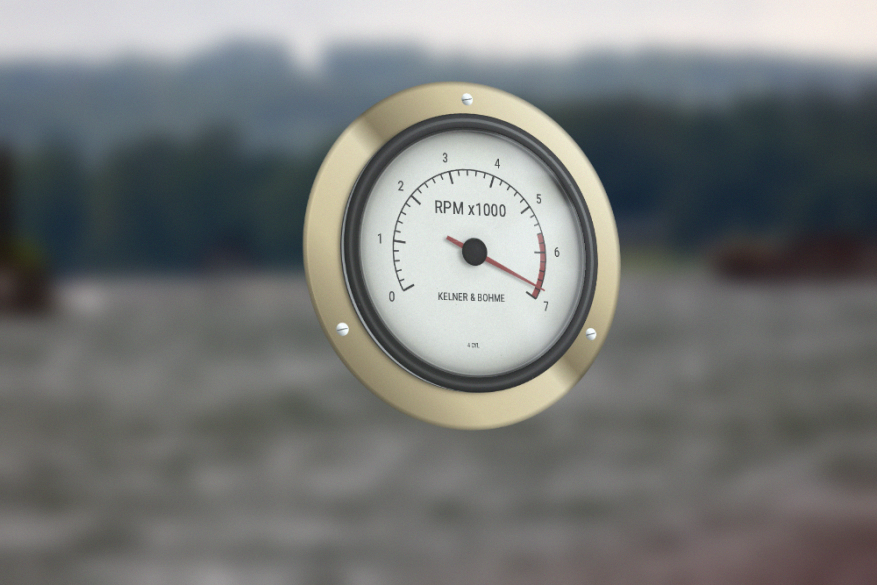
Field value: 6800rpm
